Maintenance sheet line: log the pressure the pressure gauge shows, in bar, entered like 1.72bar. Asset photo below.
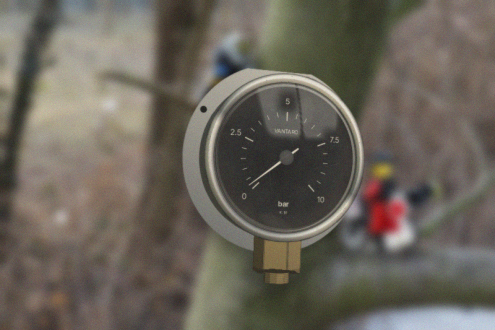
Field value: 0.25bar
